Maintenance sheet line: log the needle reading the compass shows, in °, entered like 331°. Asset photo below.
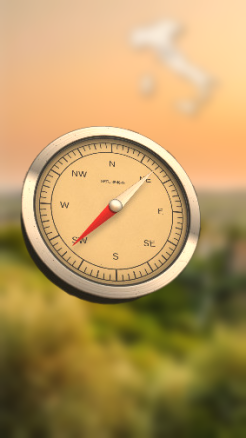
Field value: 225°
